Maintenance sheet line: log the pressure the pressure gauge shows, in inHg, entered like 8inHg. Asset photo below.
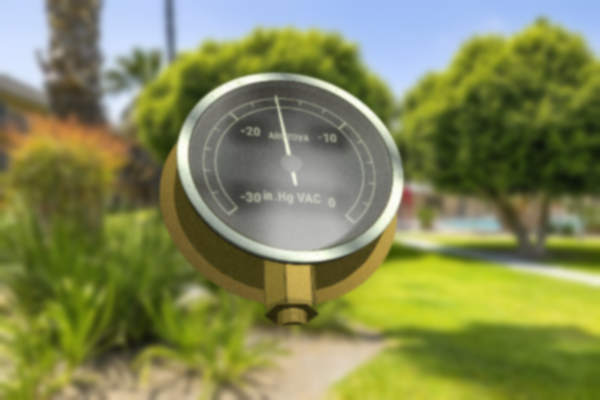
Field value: -16inHg
